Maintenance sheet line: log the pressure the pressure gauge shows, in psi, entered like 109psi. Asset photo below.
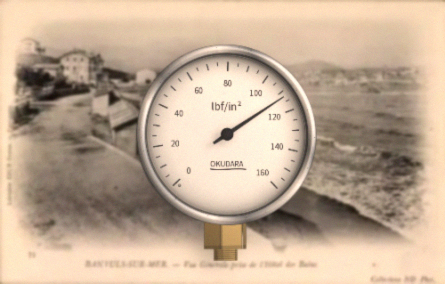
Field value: 112.5psi
